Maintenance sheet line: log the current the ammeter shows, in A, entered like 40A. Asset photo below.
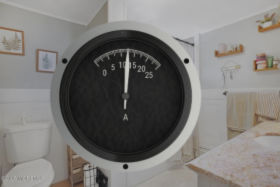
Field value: 12.5A
